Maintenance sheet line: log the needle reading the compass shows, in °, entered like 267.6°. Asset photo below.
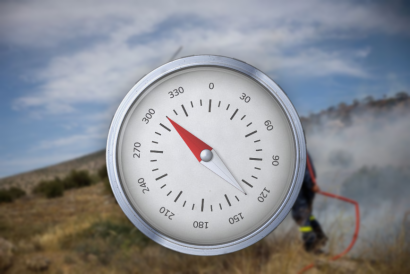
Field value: 310°
